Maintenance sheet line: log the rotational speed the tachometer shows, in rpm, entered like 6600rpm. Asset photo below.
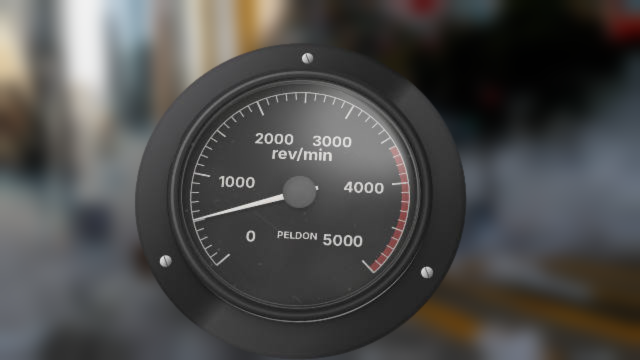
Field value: 500rpm
